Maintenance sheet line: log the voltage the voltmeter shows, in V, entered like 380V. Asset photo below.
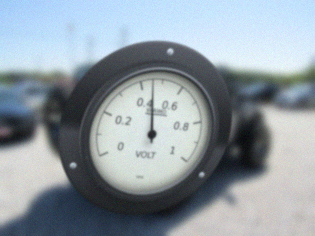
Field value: 0.45V
